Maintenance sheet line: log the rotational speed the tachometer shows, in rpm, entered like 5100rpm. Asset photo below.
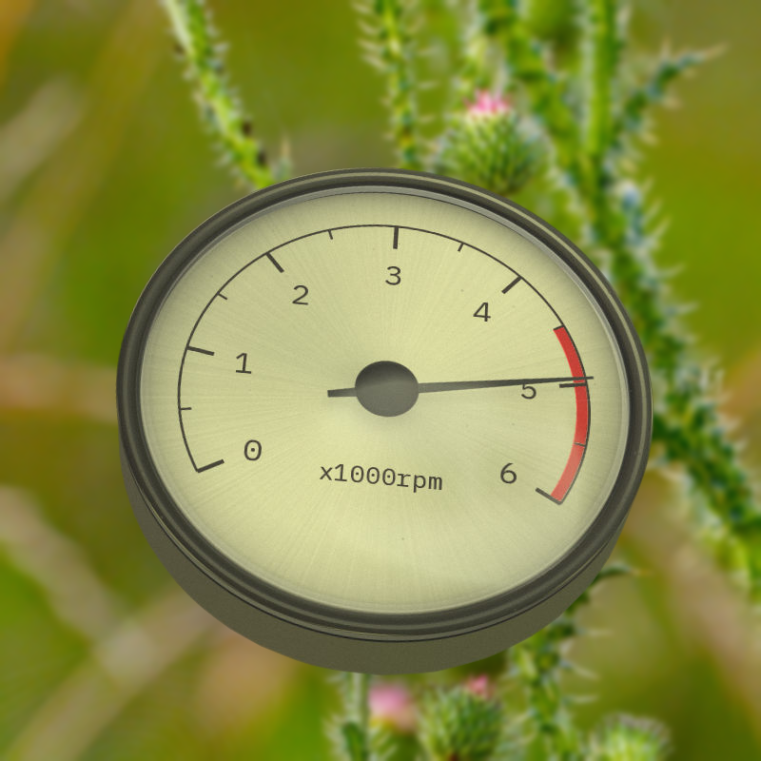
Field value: 5000rpm
